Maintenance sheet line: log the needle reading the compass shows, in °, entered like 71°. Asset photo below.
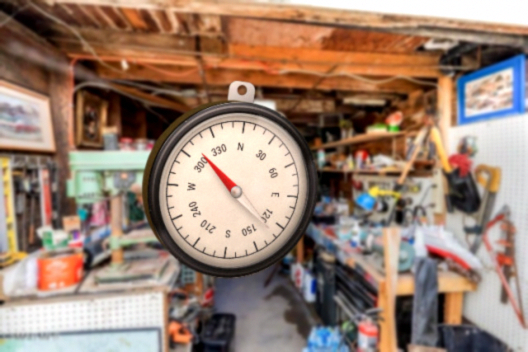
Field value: 310°
